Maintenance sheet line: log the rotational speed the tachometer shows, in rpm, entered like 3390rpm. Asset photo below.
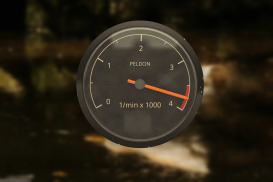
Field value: 3750rpm
